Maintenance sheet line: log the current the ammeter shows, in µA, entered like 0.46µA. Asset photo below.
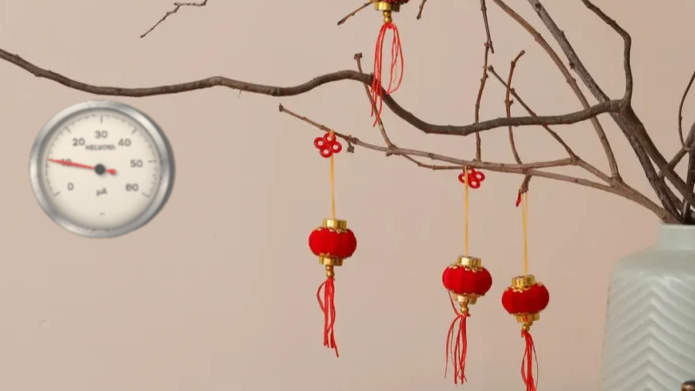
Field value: 10µA
